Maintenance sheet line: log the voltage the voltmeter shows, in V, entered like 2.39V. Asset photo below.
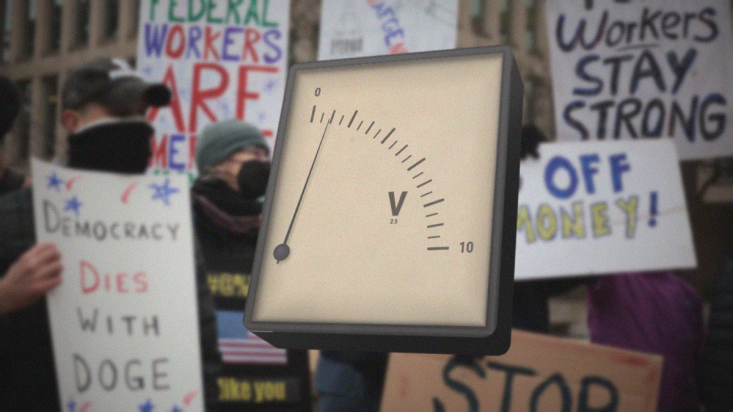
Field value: 1V
